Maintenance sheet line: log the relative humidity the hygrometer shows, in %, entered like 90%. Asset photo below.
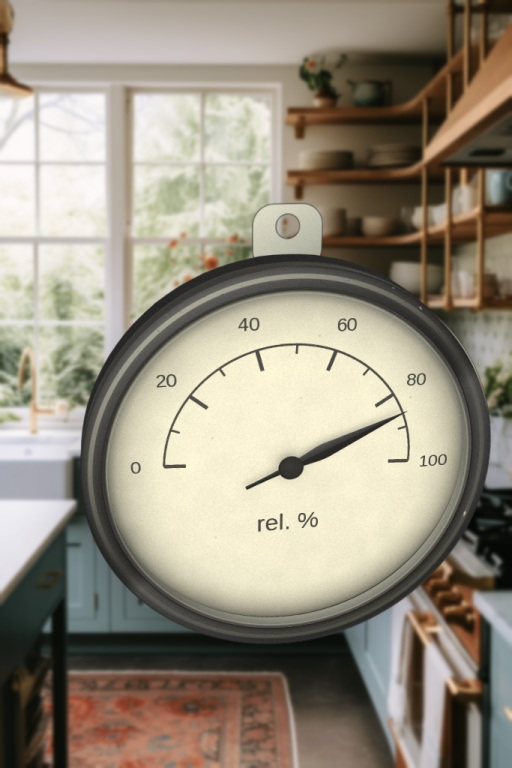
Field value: 85%
